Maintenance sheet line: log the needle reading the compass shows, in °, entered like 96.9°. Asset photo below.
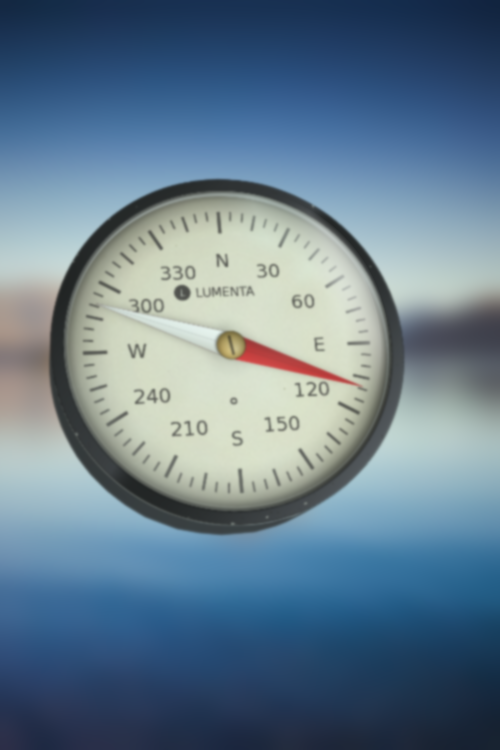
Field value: 110°
